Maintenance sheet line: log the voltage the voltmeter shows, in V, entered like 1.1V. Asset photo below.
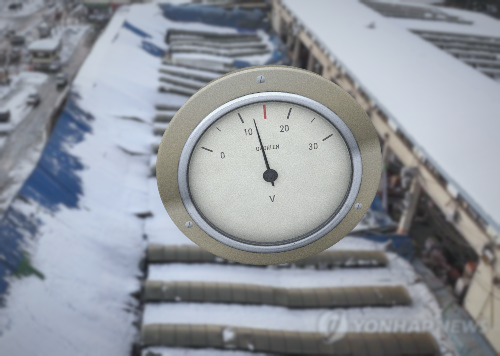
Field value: 12.5V
